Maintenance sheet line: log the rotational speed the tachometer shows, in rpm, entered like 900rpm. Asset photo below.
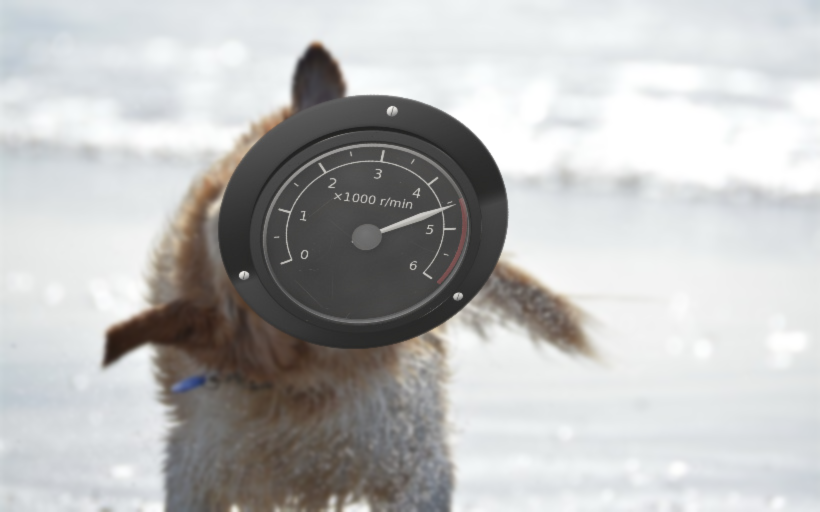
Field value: 4500rpm
